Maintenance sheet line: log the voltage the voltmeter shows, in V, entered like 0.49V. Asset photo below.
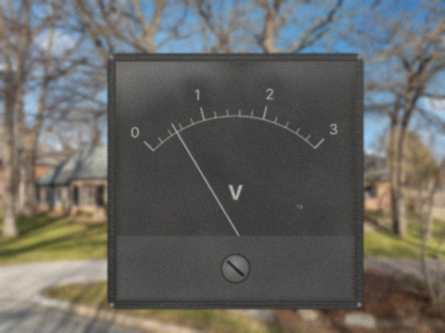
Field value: 0.5V
